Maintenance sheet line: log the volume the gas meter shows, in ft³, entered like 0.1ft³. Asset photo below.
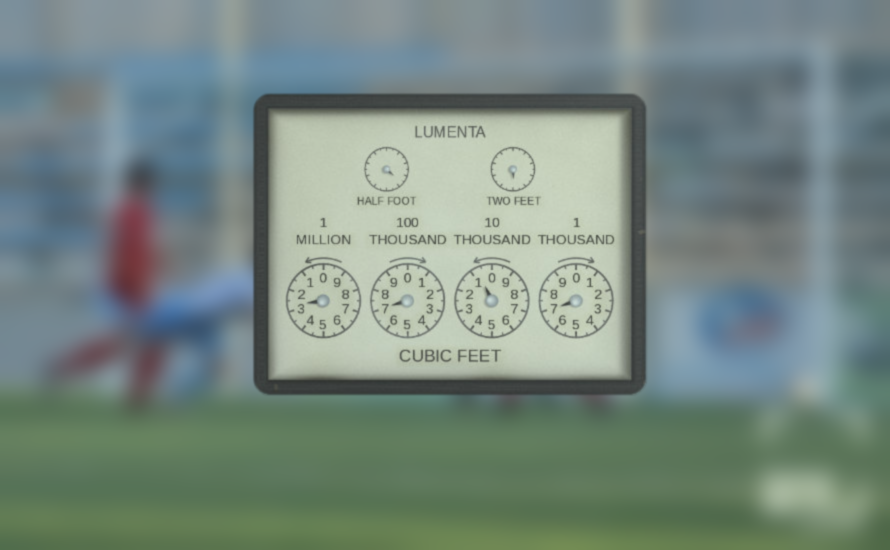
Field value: 270700ft³
